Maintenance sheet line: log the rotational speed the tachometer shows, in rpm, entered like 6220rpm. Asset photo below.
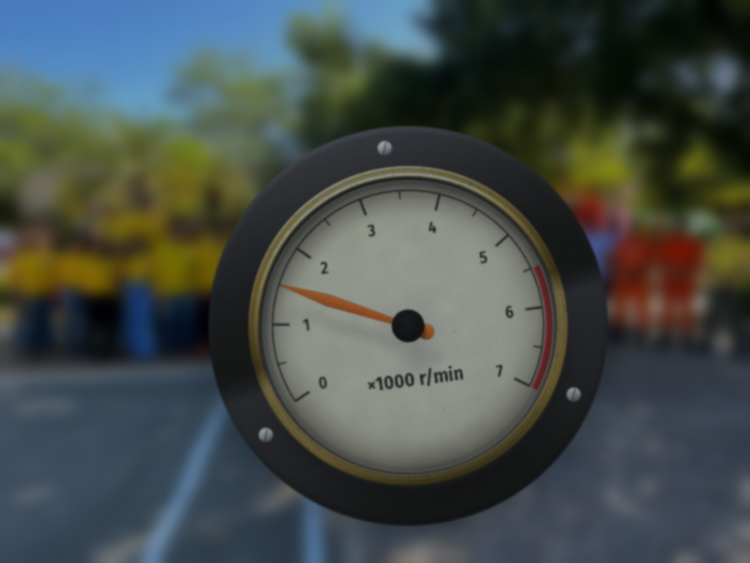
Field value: 1500rpm
